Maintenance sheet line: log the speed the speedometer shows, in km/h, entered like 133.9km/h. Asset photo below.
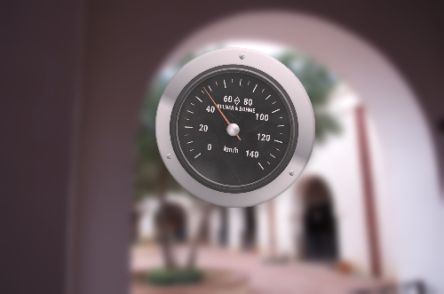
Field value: 47.5km/h
